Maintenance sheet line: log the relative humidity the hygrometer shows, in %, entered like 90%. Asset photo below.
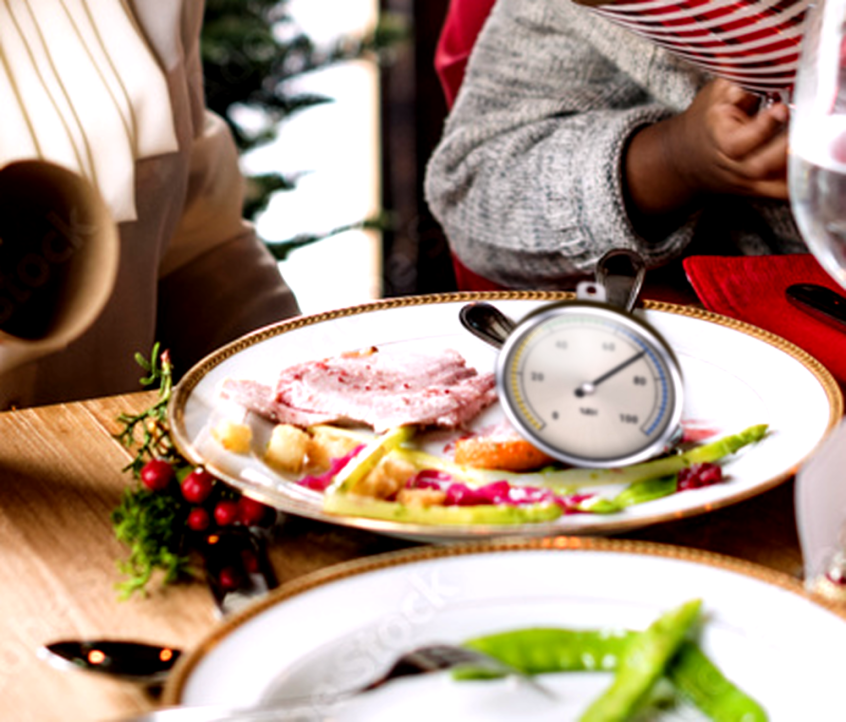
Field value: 70%
